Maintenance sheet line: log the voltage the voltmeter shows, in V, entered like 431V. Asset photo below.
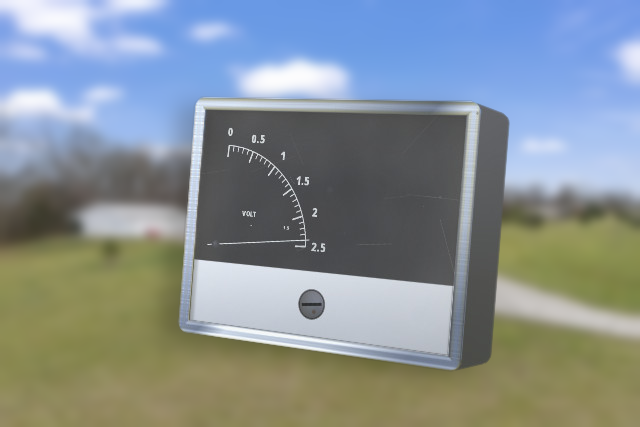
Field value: 2.4V
